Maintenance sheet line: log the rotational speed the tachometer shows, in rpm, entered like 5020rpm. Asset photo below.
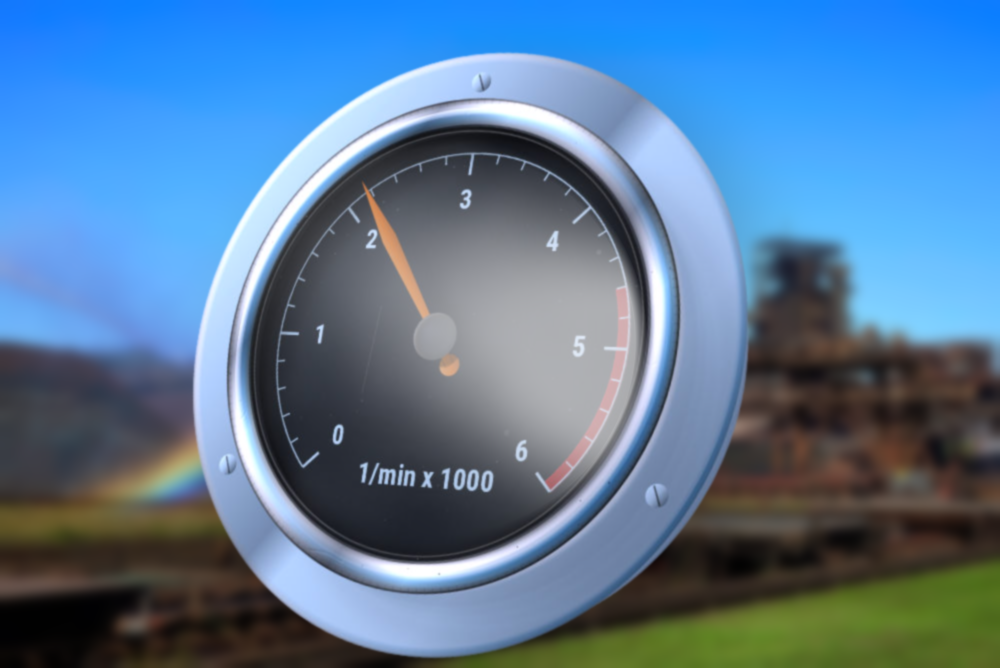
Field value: 2200rpm
